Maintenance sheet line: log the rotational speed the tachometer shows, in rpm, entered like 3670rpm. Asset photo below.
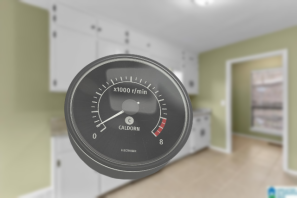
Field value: 250rpm
